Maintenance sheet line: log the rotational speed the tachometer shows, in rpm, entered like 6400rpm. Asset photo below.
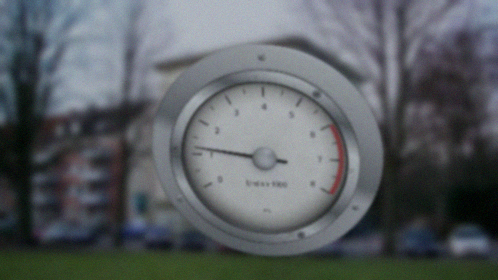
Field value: 1250rpm
